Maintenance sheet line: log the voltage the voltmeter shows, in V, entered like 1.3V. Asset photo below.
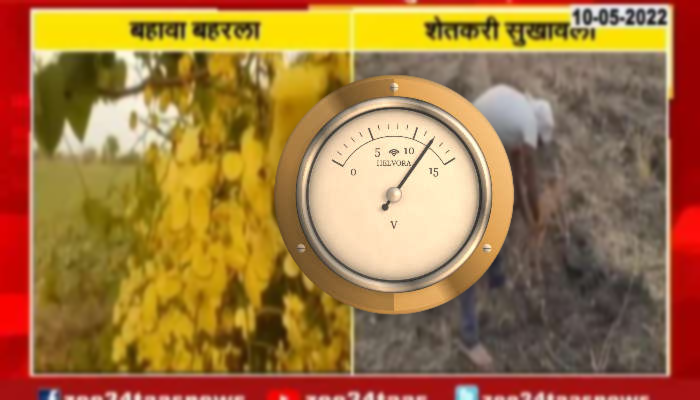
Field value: 12V
